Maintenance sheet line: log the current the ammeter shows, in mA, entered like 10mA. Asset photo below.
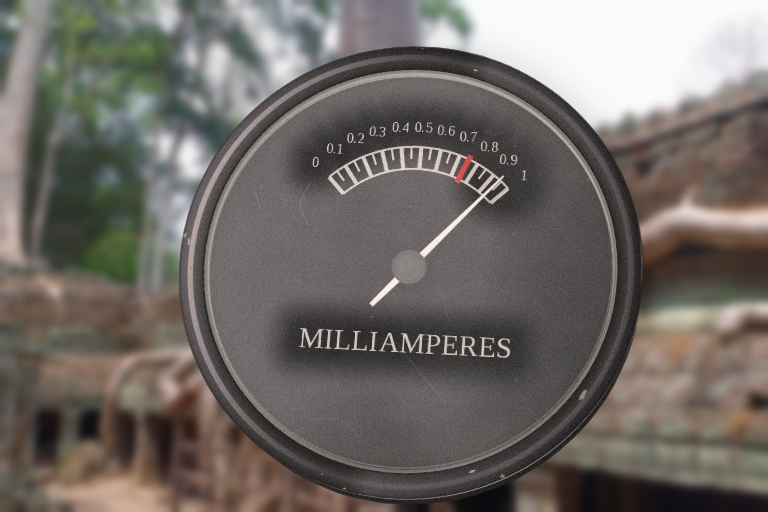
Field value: 0.95mA
